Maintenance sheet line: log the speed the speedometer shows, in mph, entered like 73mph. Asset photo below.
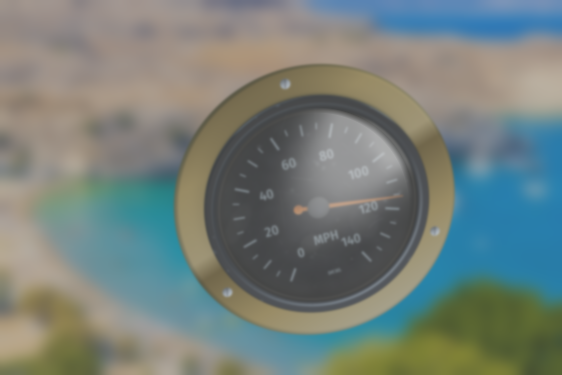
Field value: 115mph
